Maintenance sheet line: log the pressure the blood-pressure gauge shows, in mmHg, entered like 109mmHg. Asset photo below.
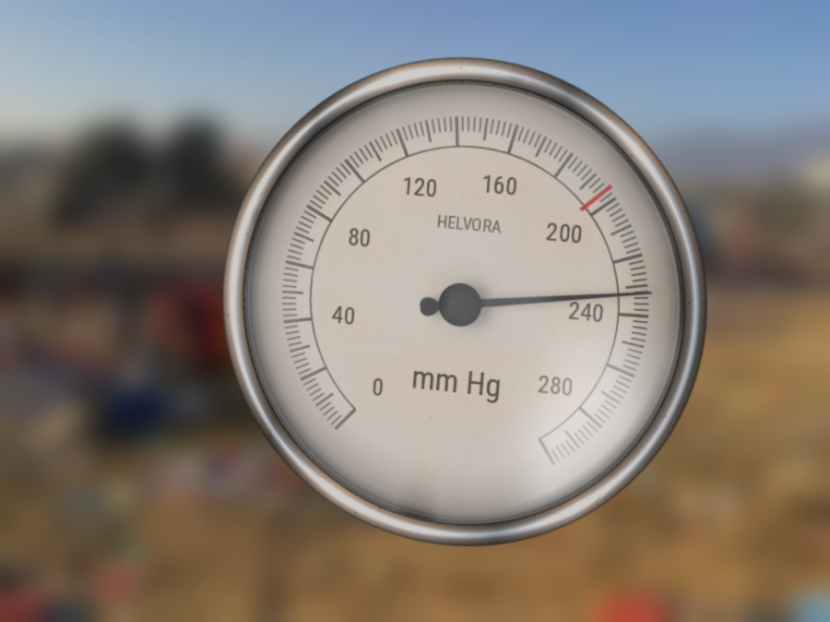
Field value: 232mmHg
